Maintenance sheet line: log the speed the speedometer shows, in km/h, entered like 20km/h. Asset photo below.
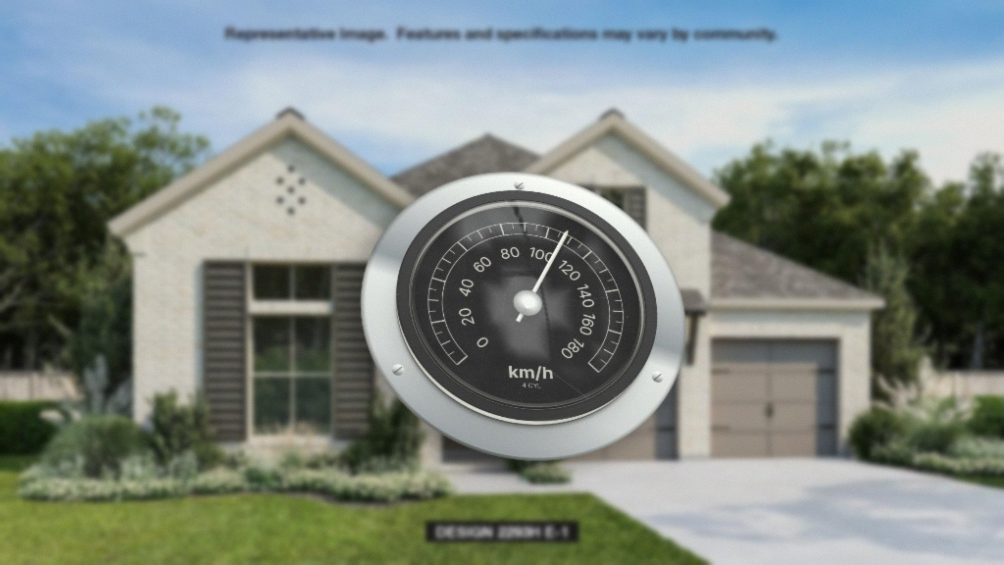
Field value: 107.5km/h
